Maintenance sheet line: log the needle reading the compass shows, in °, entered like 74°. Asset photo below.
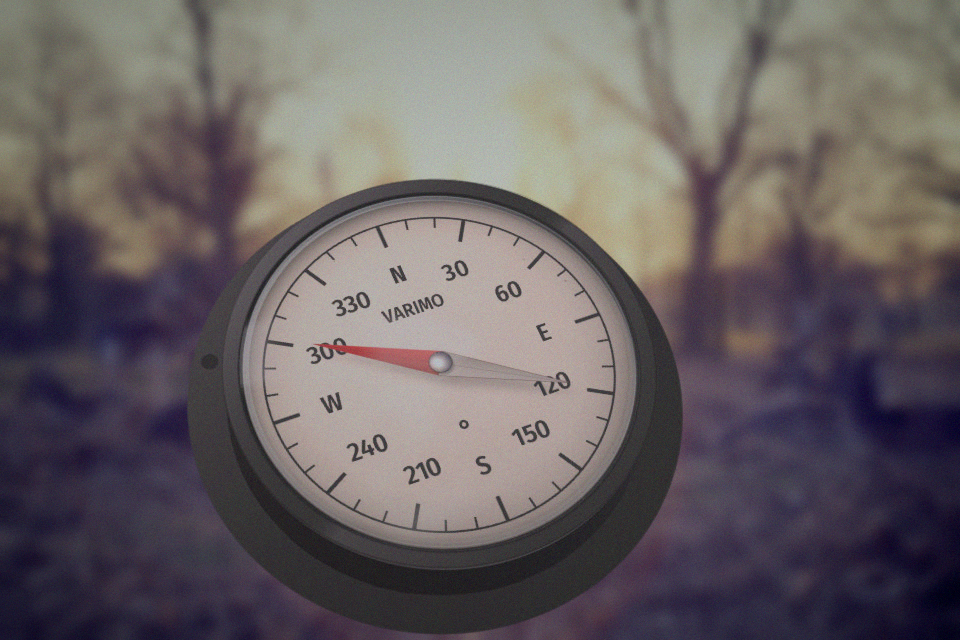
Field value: 300°
